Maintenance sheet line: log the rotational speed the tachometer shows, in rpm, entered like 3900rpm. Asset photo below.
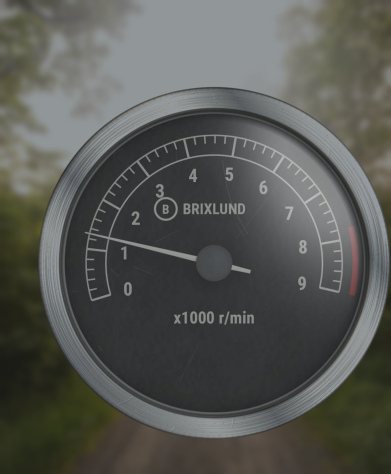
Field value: 1300rpm
